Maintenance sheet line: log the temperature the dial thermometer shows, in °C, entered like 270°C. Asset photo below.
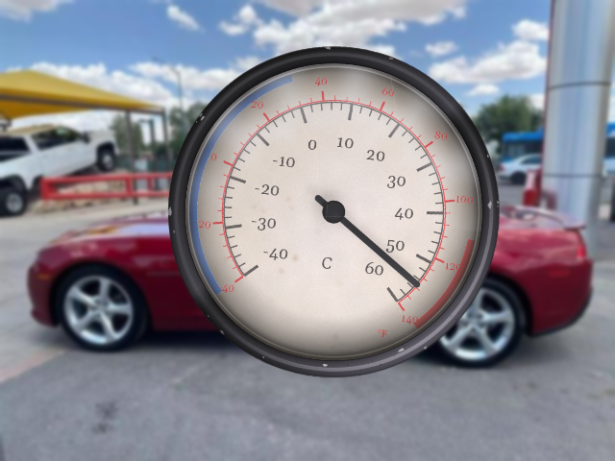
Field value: 55°C
